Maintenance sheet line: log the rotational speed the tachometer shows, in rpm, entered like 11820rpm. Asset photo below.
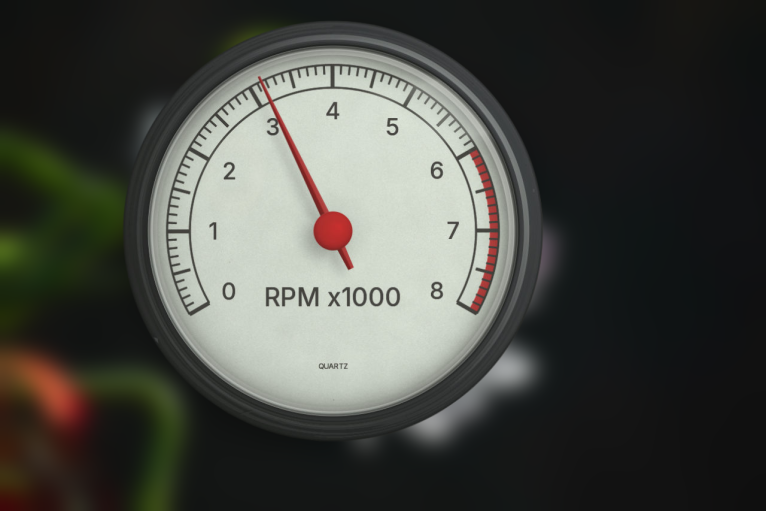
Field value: 3150rpm
